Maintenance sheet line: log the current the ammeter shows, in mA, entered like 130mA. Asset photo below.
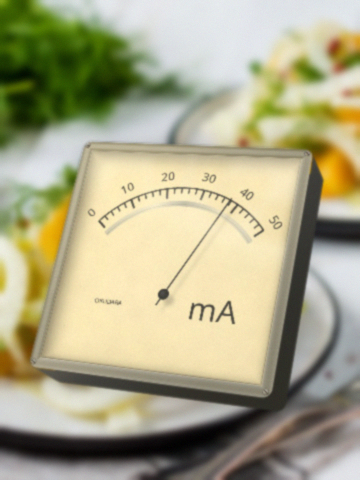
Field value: 38mA
